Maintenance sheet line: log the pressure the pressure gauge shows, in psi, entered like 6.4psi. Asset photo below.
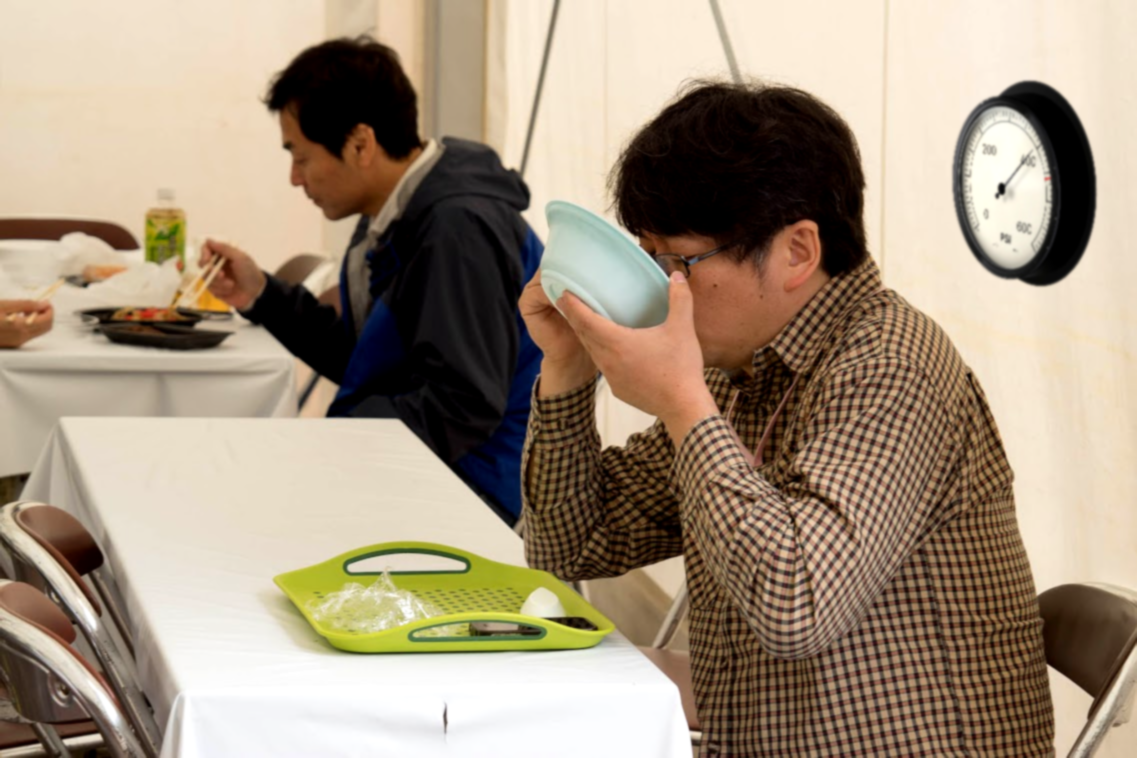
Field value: 400psi
